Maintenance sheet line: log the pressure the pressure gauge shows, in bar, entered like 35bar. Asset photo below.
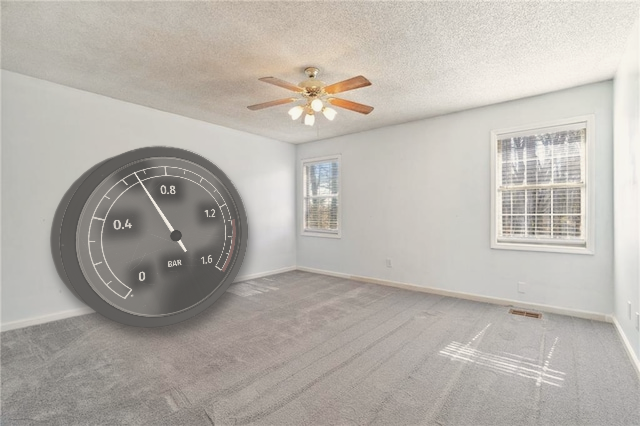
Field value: 0.65bar
